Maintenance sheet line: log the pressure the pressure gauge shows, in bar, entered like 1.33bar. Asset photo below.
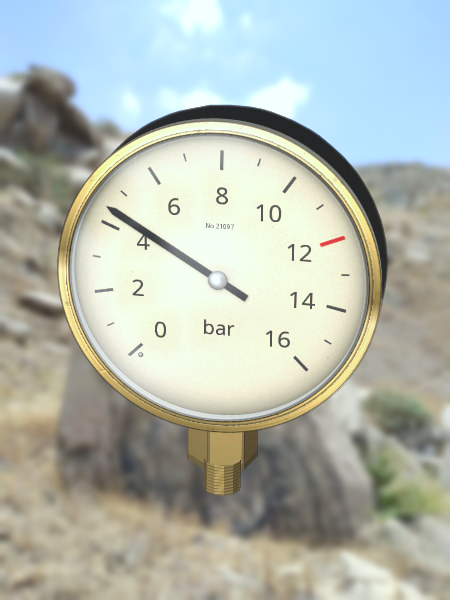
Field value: 4.5bar
